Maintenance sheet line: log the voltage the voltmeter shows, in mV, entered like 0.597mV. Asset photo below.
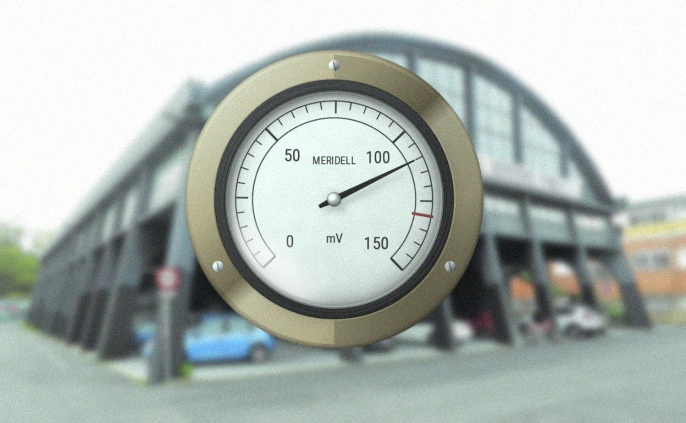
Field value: 110mV
